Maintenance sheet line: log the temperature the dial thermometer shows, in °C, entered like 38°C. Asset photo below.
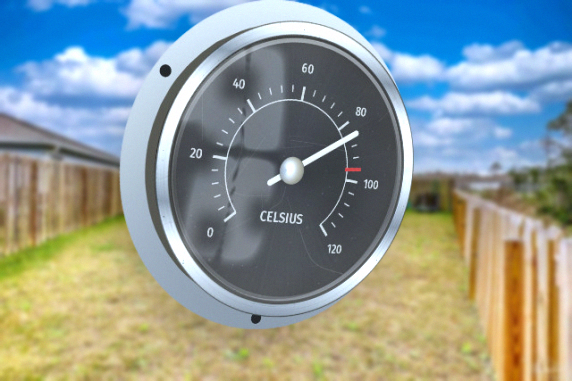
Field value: 84°C
